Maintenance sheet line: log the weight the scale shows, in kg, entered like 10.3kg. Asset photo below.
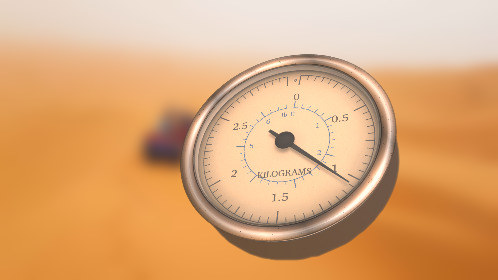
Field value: 1.05kg
